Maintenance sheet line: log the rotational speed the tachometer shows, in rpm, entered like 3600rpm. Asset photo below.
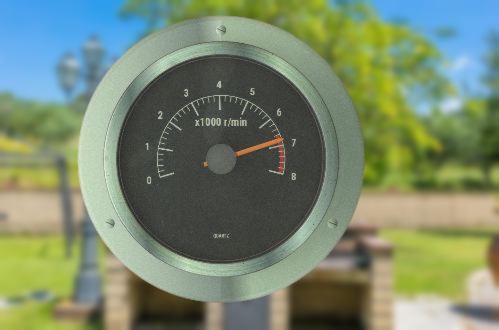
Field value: 6800rpm
